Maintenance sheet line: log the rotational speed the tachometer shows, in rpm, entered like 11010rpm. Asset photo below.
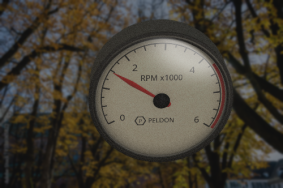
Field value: 1500rpm
